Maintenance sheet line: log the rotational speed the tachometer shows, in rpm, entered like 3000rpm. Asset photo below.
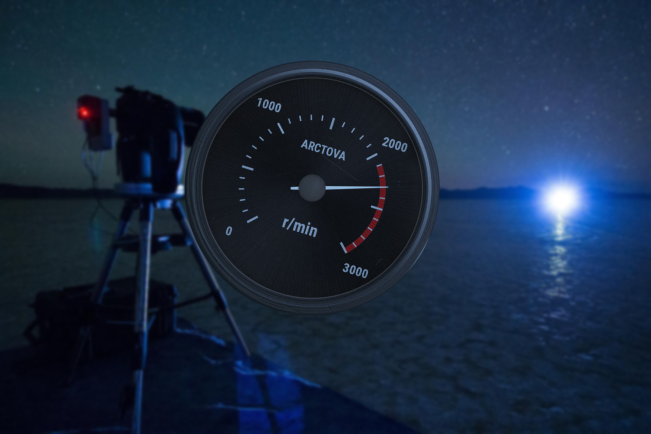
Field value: 2300rpm
